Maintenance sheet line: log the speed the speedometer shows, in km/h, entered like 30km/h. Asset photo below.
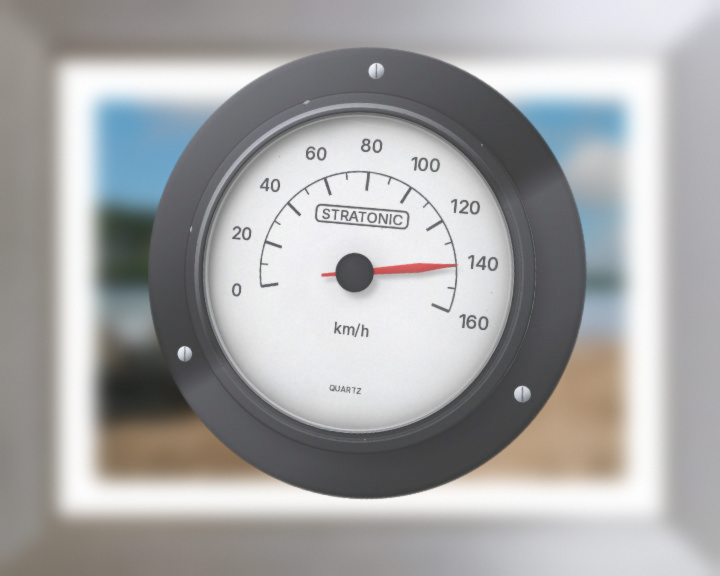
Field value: 140km/h
